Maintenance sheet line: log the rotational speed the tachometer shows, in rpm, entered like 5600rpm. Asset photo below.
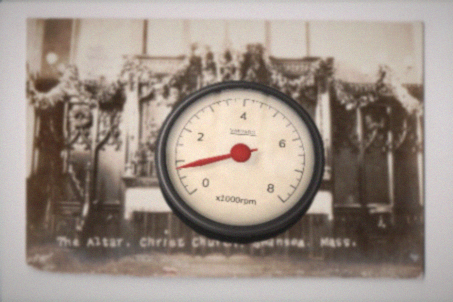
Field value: 750rpm
